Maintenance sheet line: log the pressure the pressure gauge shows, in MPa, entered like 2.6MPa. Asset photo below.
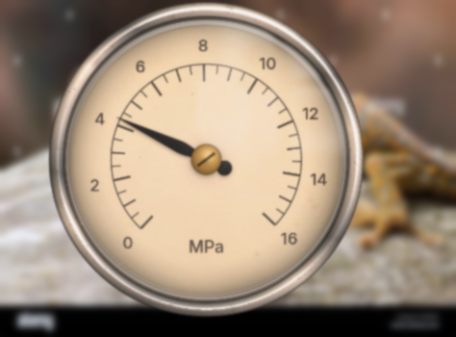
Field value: 4.25MPa
